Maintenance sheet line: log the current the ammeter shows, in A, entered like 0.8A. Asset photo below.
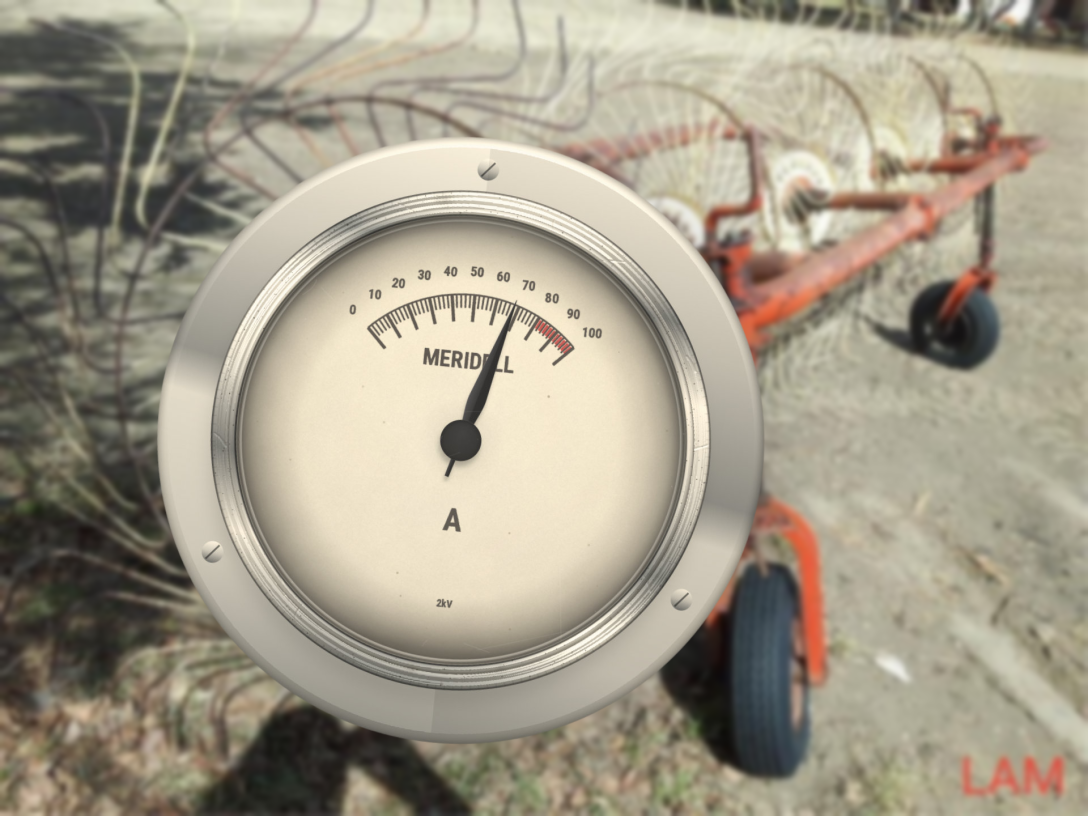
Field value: 68A
